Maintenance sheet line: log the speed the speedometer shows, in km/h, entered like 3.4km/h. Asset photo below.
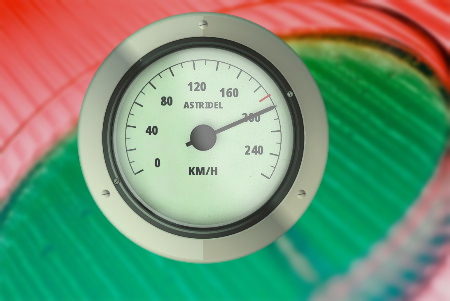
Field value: 200km/h
